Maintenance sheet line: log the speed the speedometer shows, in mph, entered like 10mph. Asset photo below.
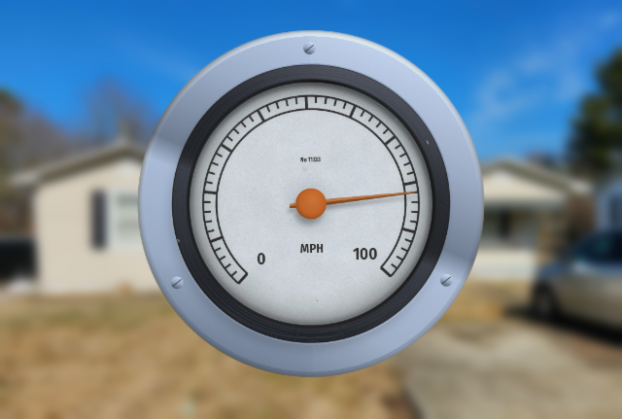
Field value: 82mph
